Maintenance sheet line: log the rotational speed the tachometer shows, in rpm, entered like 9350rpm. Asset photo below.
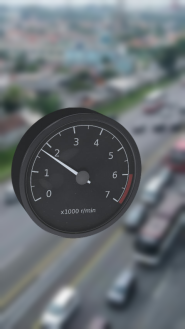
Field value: 1750rpm
